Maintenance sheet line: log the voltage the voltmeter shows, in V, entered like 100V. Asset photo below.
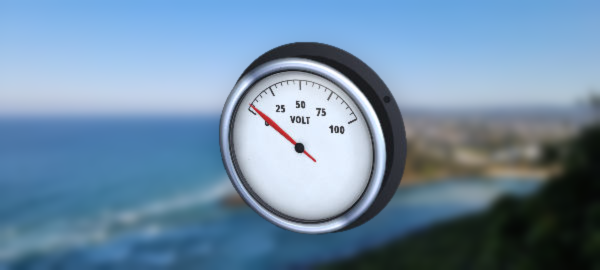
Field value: 5V
